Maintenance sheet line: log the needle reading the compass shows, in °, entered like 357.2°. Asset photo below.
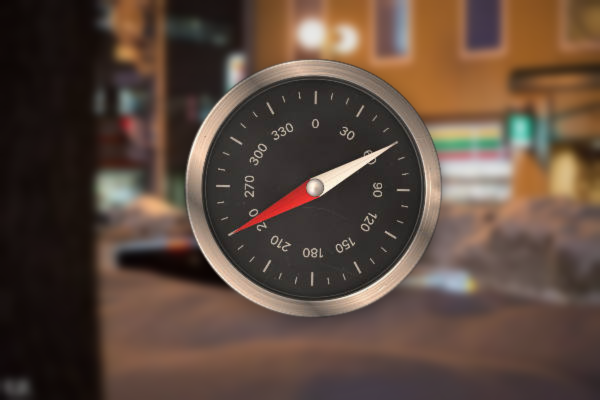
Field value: 240°
